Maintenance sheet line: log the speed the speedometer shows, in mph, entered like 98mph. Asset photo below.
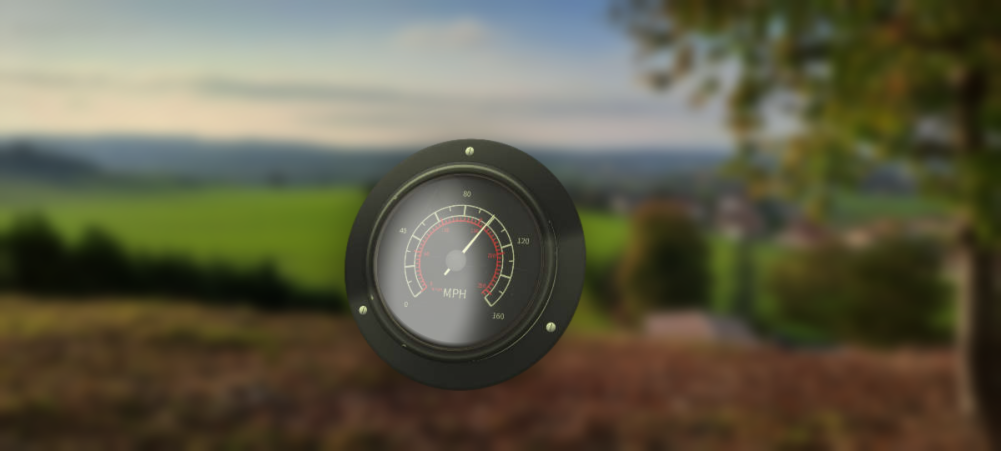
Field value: 100mph
